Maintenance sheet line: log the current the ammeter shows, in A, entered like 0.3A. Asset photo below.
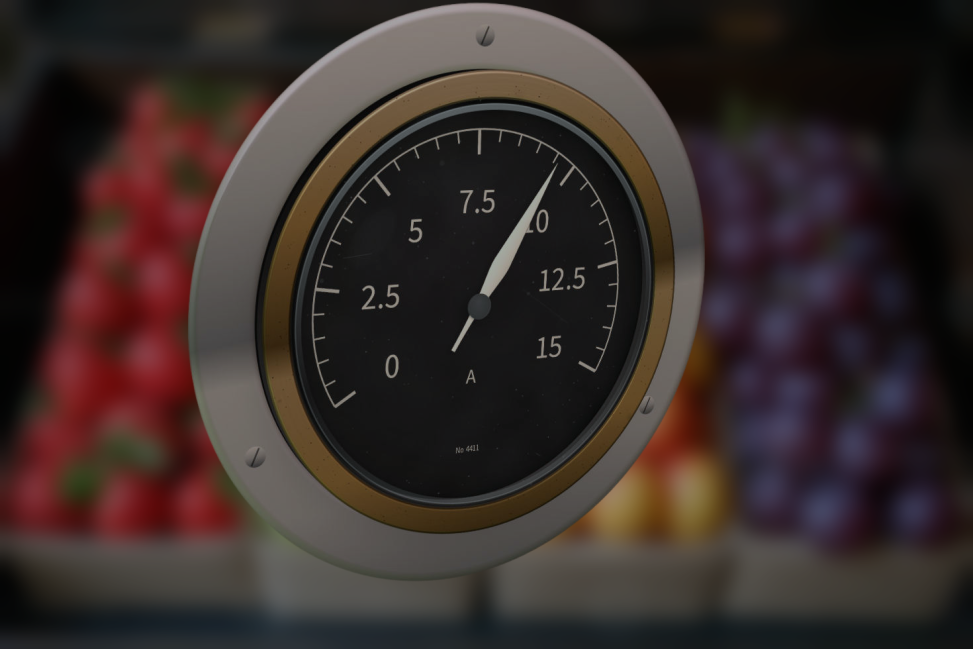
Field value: 9.5A
